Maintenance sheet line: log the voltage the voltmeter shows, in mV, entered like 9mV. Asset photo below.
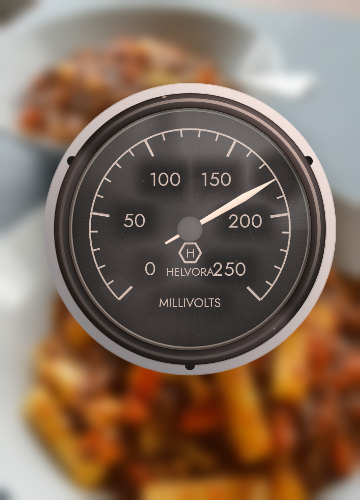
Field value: 180mV
